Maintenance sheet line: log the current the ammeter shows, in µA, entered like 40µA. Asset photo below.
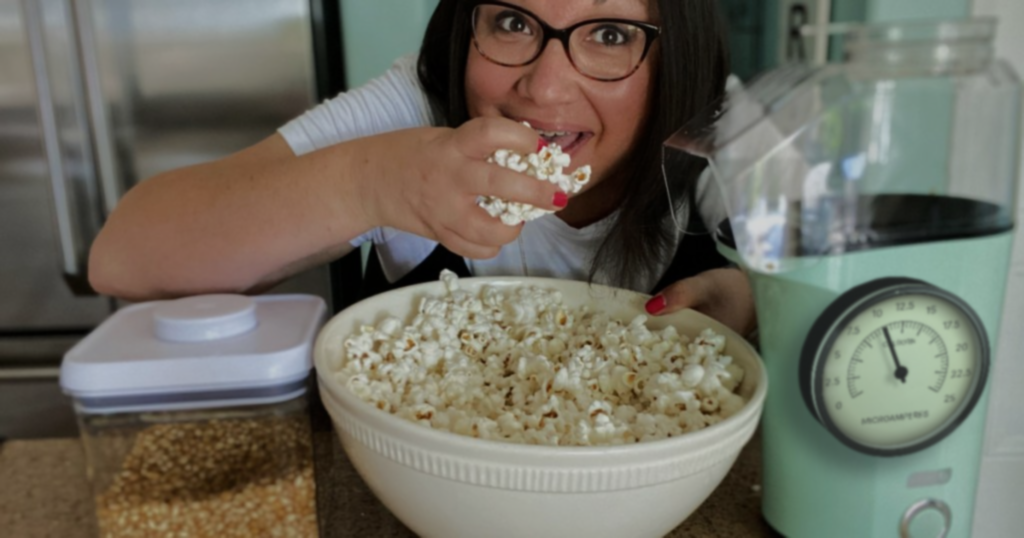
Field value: 10µA
